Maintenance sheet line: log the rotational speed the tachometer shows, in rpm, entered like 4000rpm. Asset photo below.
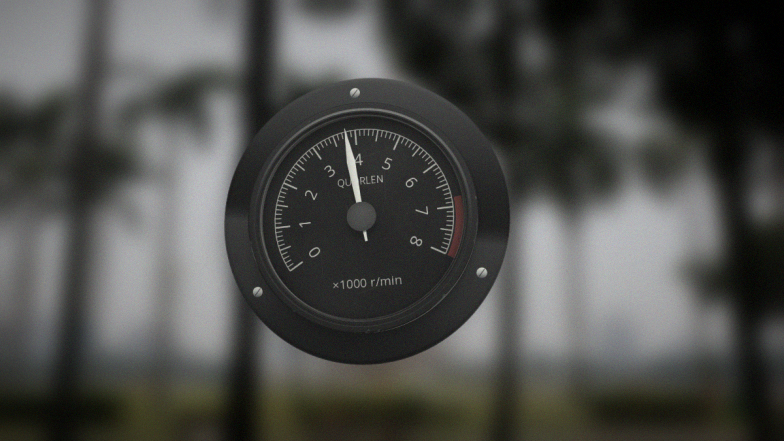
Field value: 3800rpm
